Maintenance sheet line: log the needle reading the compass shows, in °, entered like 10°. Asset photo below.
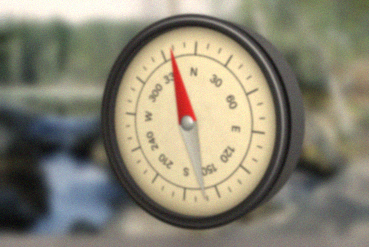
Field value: 340°
